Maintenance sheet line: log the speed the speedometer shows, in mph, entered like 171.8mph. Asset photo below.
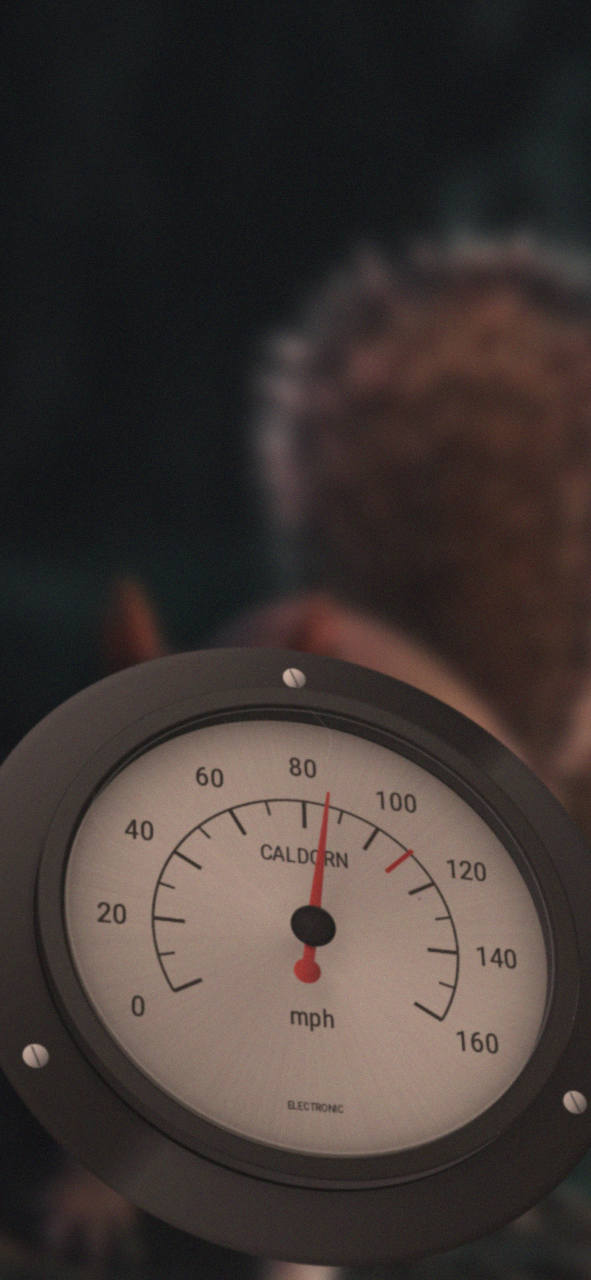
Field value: 85mph
